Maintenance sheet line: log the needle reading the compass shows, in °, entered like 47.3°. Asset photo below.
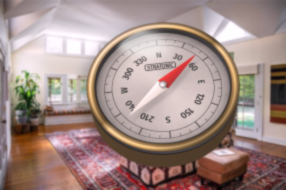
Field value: 50°
